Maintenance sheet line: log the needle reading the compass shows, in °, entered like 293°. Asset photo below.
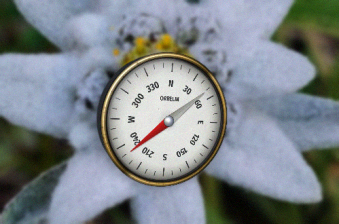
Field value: 230°
